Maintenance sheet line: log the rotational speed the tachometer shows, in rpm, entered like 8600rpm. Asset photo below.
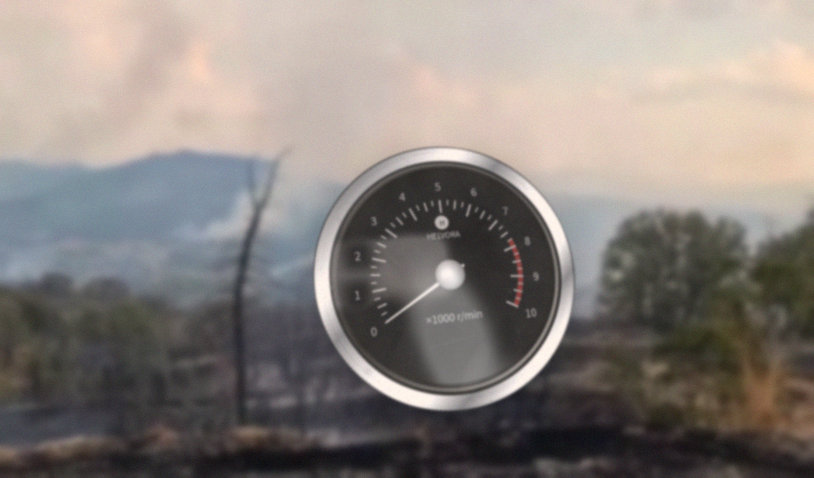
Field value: 0rpm
